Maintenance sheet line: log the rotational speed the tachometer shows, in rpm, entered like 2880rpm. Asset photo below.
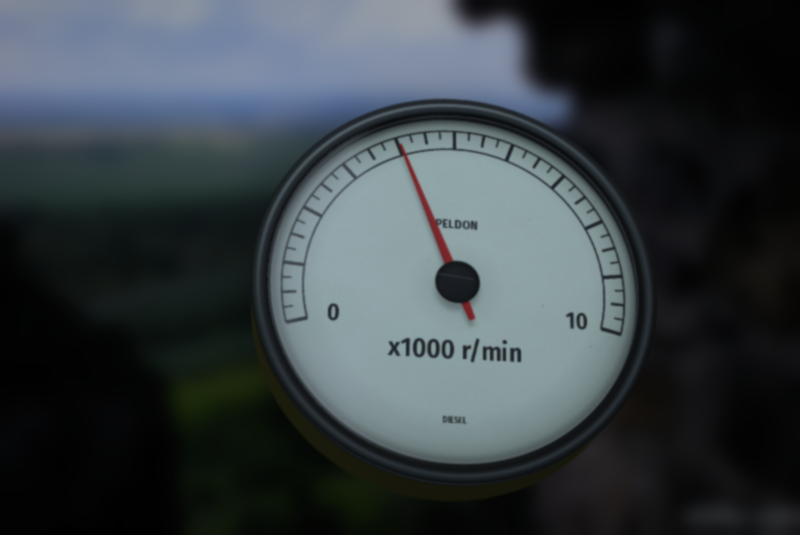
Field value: 4000rpm
